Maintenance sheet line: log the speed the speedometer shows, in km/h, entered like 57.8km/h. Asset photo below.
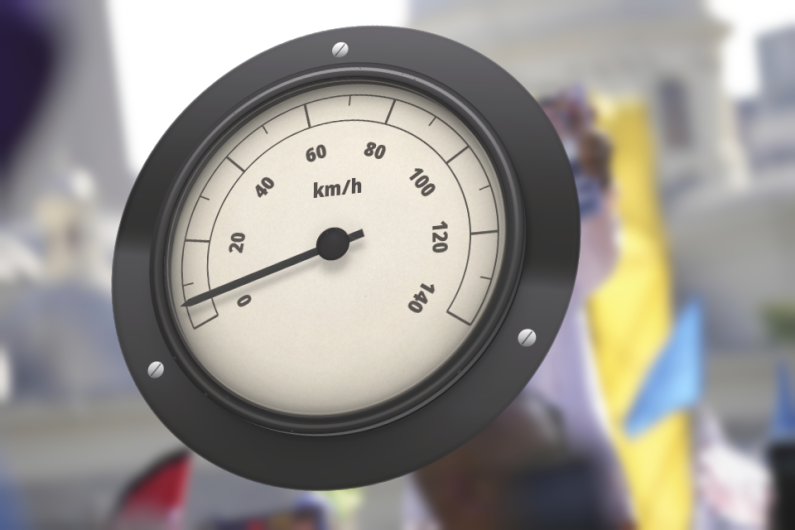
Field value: 5km/h
